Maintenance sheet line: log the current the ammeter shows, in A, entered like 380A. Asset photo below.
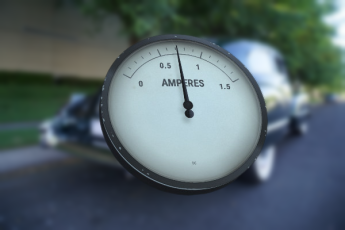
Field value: 0.7A
